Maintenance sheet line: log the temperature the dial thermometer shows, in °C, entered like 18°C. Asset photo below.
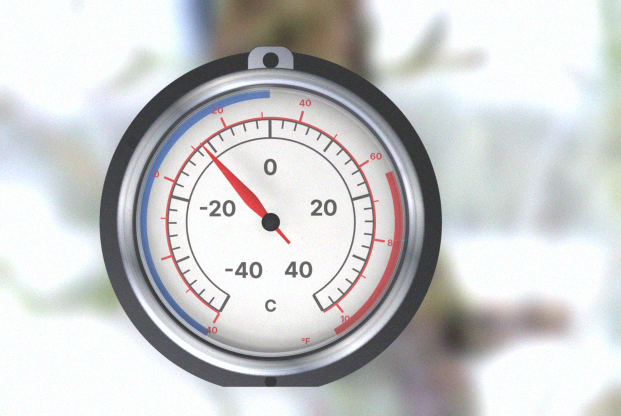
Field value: -11°C
